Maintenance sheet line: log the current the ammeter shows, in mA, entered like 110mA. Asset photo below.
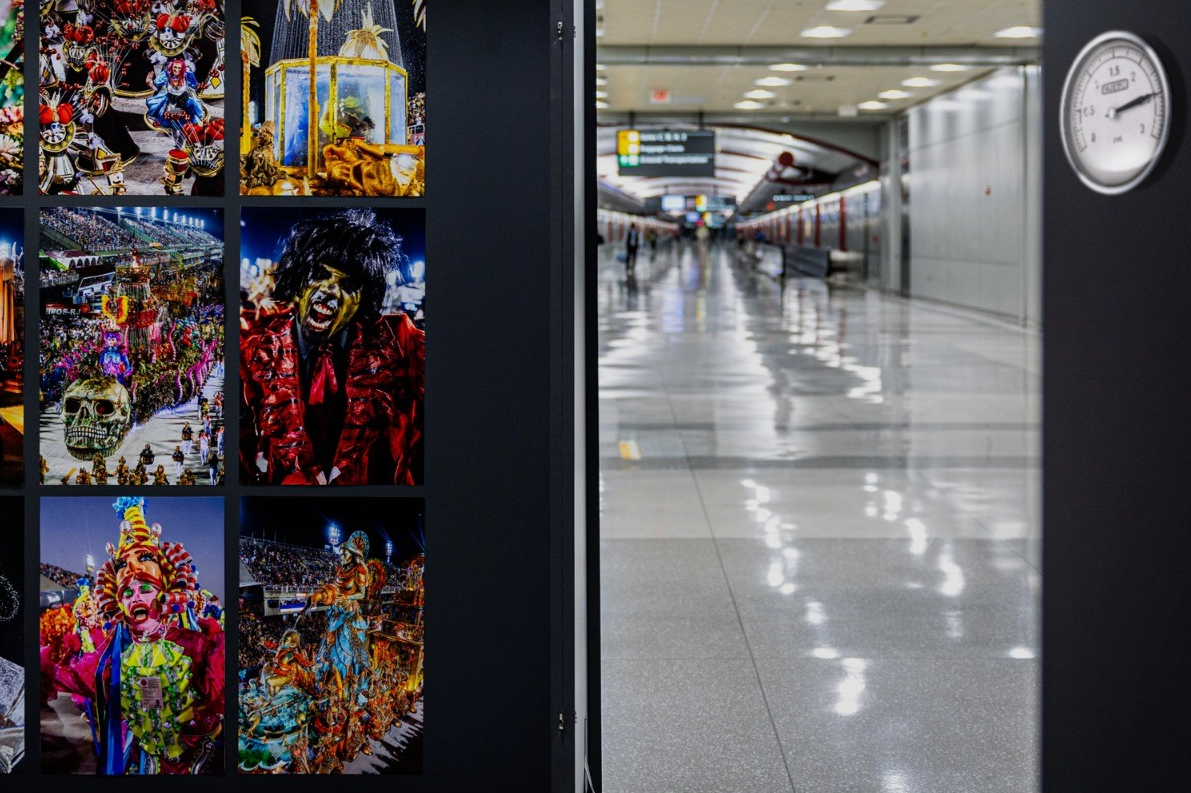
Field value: 2.5mA
